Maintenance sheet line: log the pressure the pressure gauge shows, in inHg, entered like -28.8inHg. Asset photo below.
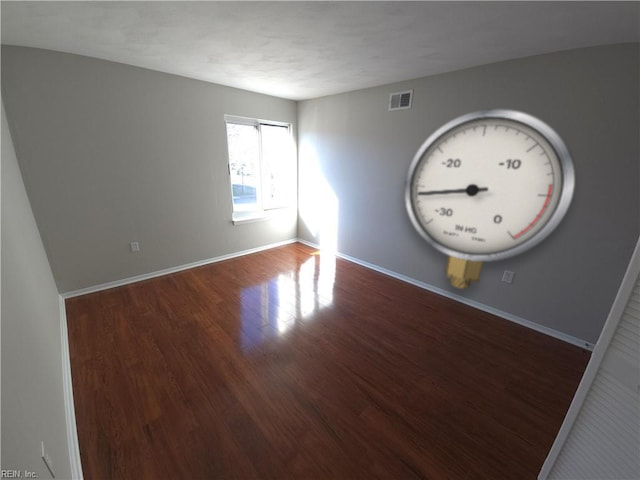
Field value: -26inHg
